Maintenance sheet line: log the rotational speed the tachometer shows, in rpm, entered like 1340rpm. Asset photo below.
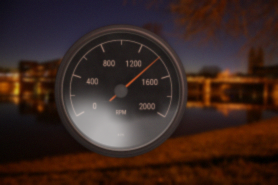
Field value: 1400rpm
